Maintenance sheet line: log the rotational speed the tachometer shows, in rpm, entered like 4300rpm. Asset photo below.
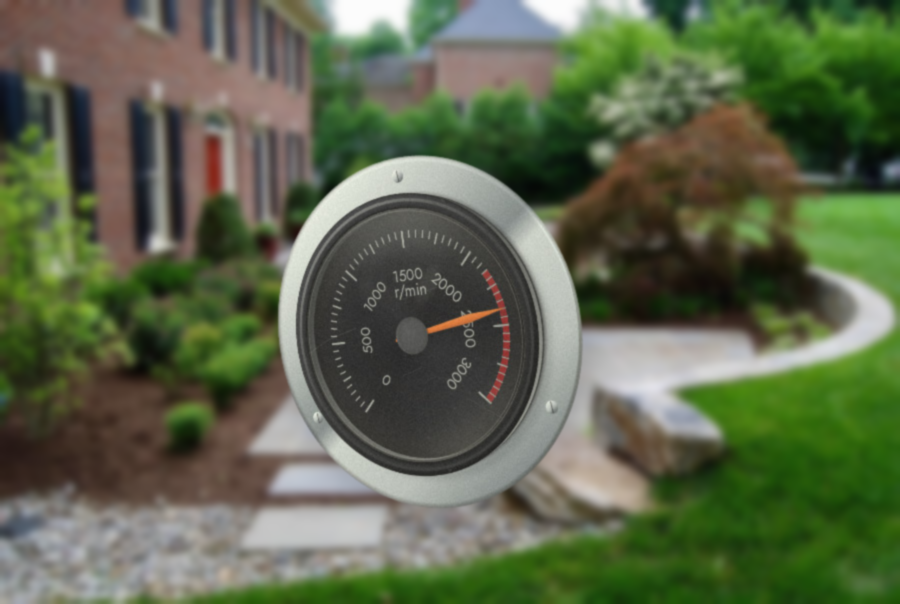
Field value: 2400rpm
